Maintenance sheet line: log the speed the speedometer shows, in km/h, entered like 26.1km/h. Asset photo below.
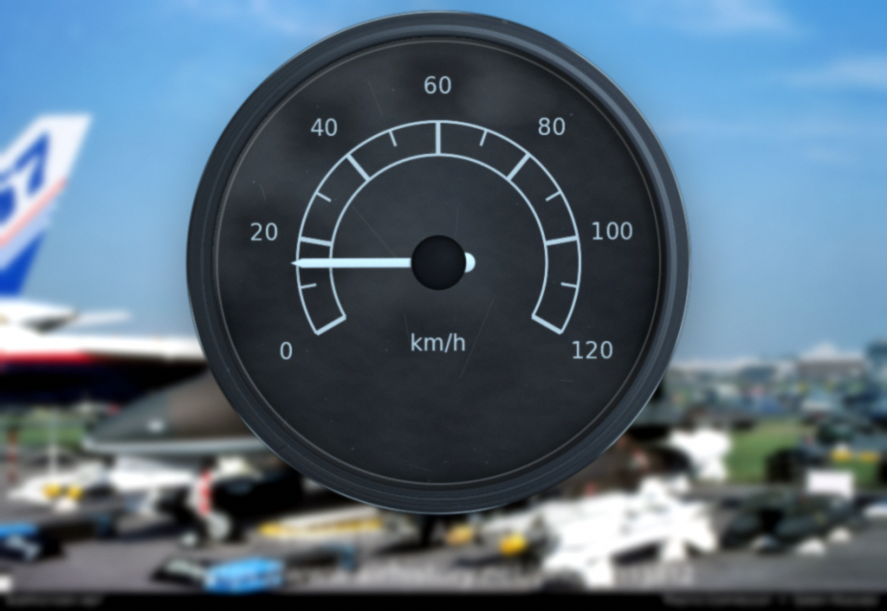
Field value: 15km/h
